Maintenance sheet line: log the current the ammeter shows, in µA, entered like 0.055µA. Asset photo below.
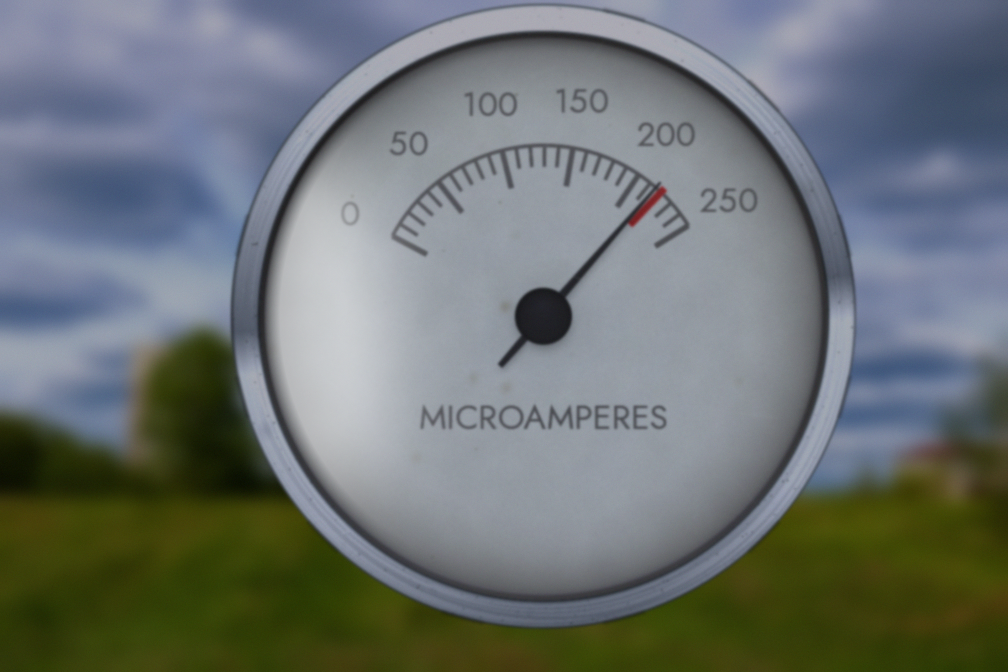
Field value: 215µA
